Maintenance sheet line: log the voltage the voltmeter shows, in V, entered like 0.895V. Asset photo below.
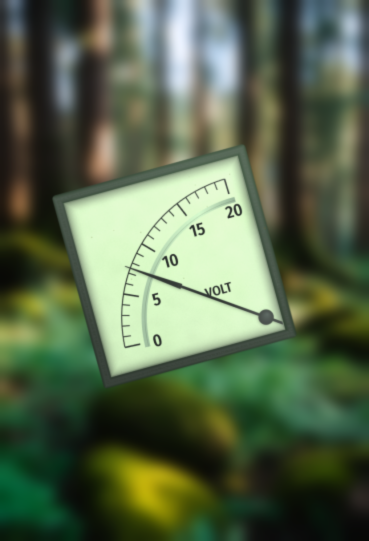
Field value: 7.5V
